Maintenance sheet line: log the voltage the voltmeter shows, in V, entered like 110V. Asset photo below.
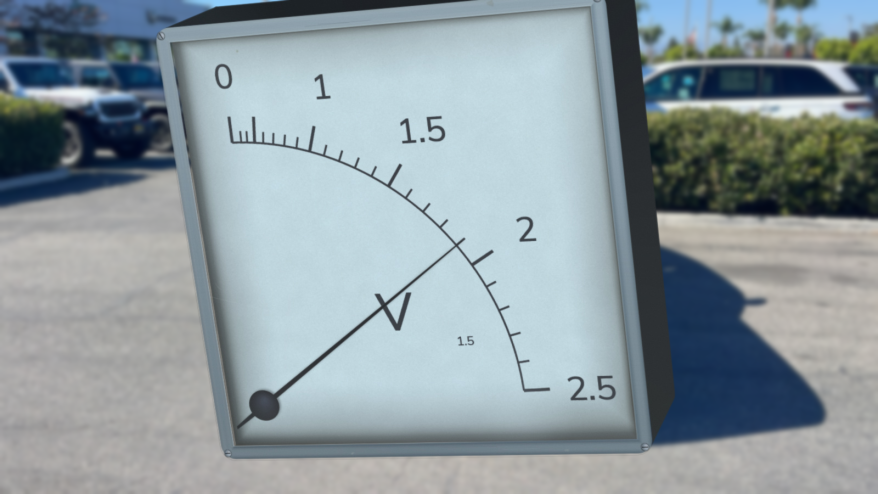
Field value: 1.9V
